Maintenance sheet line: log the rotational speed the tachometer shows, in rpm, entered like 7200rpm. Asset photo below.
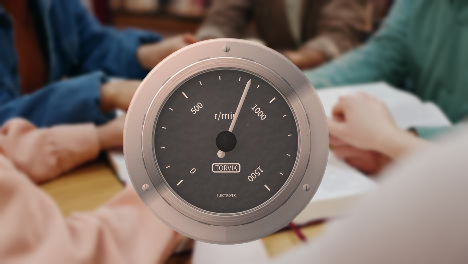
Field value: 850rpm
